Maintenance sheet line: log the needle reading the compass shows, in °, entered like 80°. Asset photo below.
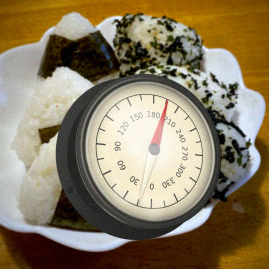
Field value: 195°
